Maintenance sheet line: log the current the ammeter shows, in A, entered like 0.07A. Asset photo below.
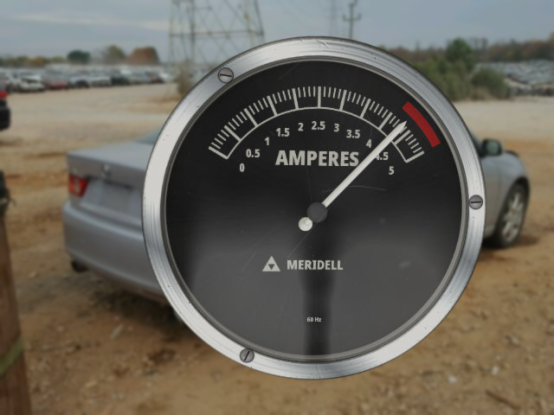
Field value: 4.3A
